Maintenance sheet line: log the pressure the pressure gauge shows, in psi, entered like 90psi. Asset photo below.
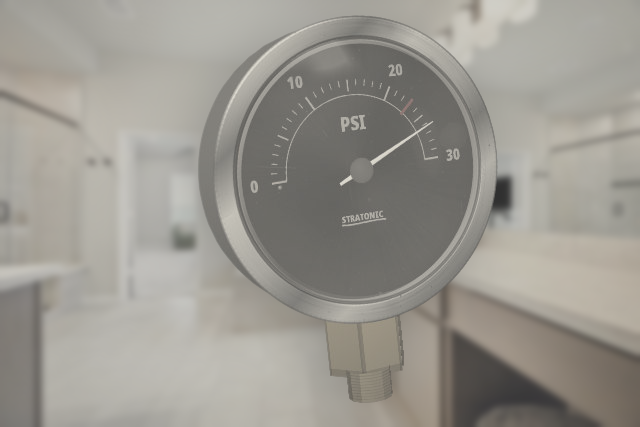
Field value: 26psi
